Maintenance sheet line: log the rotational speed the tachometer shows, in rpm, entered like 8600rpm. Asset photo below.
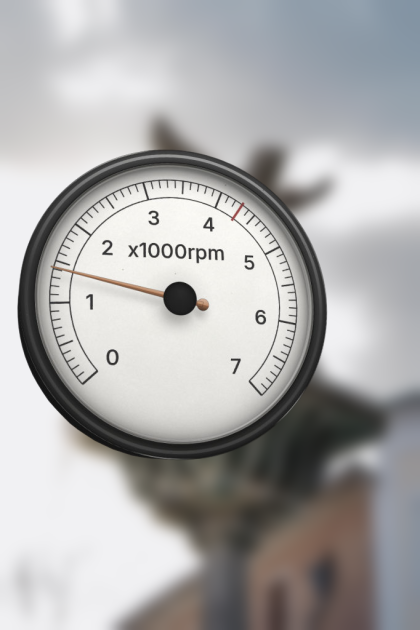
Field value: 1400rpm
